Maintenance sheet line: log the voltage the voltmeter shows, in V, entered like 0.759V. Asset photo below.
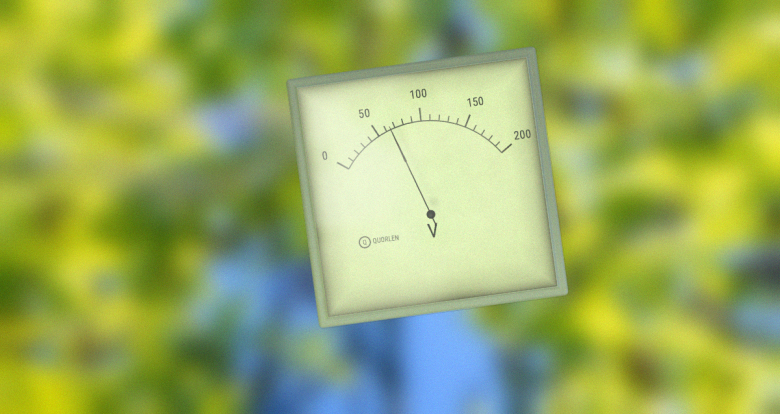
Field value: 65V
